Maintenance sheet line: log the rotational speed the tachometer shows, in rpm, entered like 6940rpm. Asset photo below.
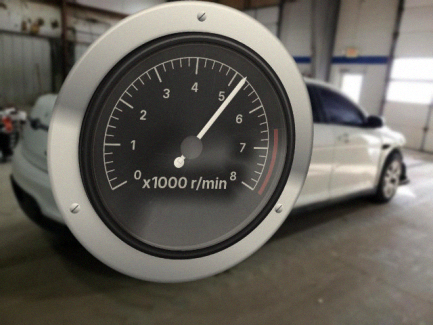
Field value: 5200rpm
